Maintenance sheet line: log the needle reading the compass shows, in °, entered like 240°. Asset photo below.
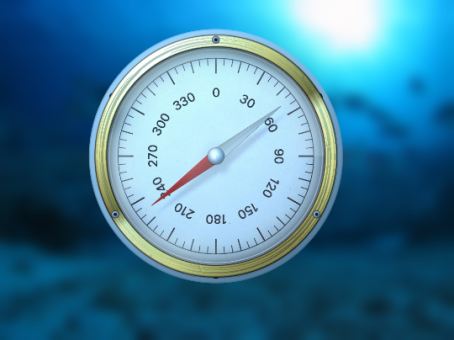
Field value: 232.5°
